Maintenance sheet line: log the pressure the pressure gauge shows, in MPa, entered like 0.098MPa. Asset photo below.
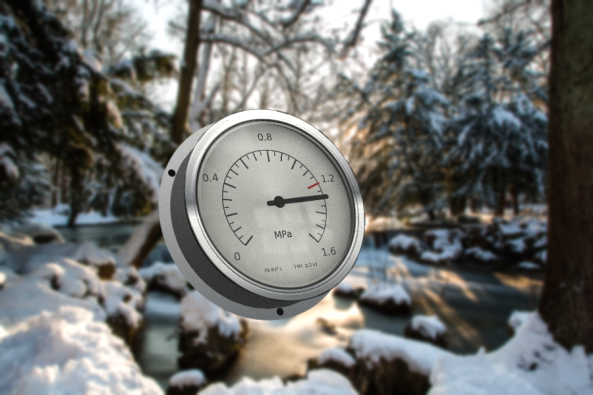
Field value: 1.3MPa
